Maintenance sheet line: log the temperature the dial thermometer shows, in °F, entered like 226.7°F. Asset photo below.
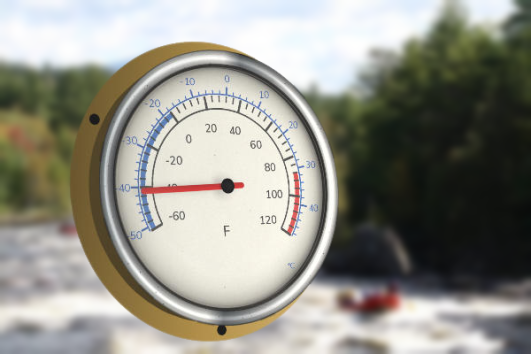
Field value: -42°F
